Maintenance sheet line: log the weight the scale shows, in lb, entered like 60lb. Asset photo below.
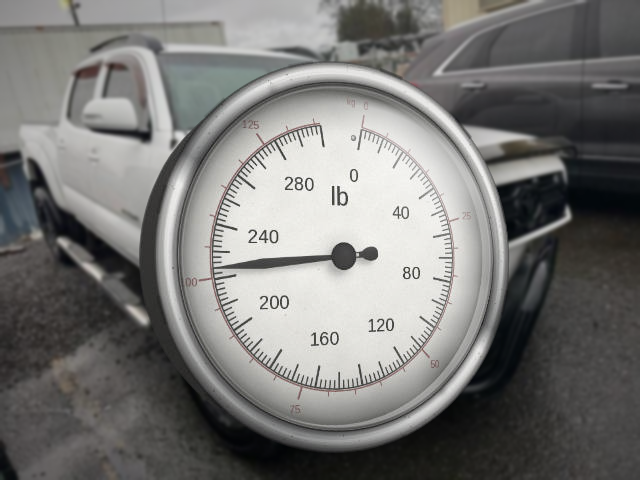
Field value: 224lb
